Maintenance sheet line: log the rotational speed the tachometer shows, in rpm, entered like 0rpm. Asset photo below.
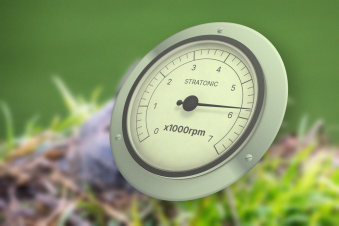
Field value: 5800rpm
